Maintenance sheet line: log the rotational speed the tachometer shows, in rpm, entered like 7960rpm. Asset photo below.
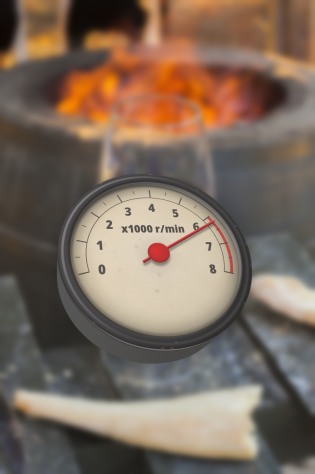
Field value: 6250rpm
